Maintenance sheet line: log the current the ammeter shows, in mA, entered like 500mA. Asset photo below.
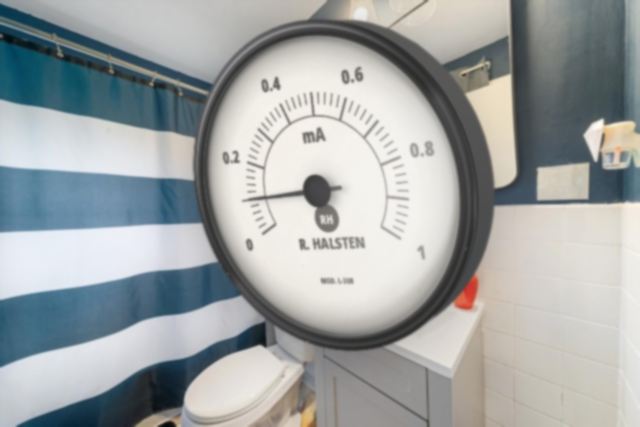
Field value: 0.1mA
